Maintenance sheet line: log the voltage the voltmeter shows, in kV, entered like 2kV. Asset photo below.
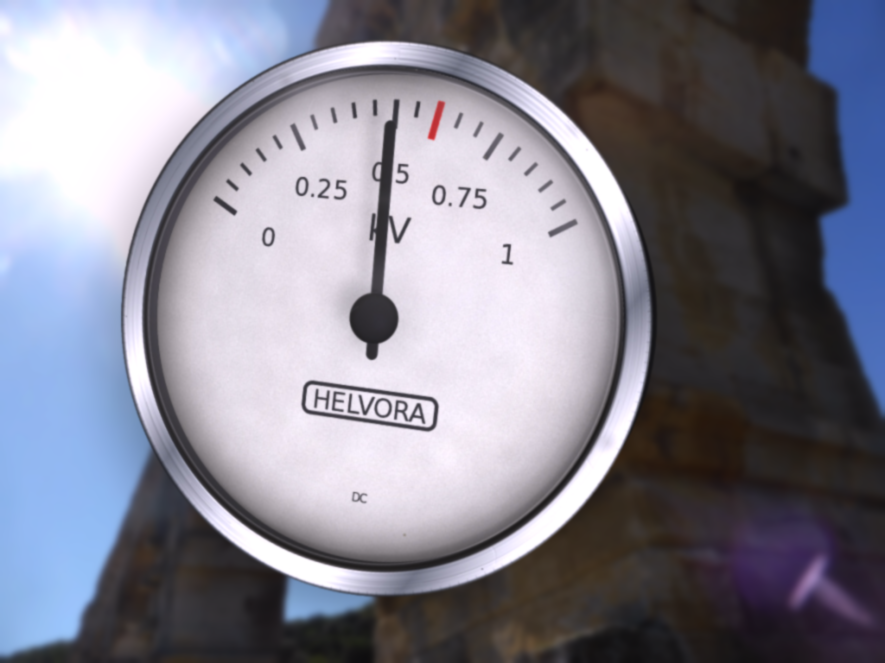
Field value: 0.5kV
